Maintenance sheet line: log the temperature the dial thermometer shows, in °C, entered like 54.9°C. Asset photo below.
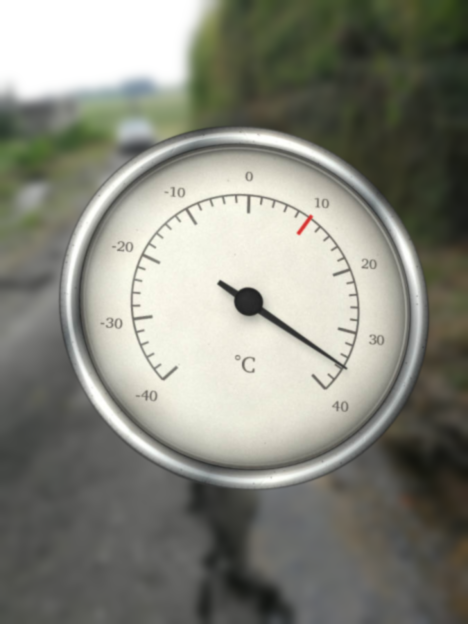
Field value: 36°C
